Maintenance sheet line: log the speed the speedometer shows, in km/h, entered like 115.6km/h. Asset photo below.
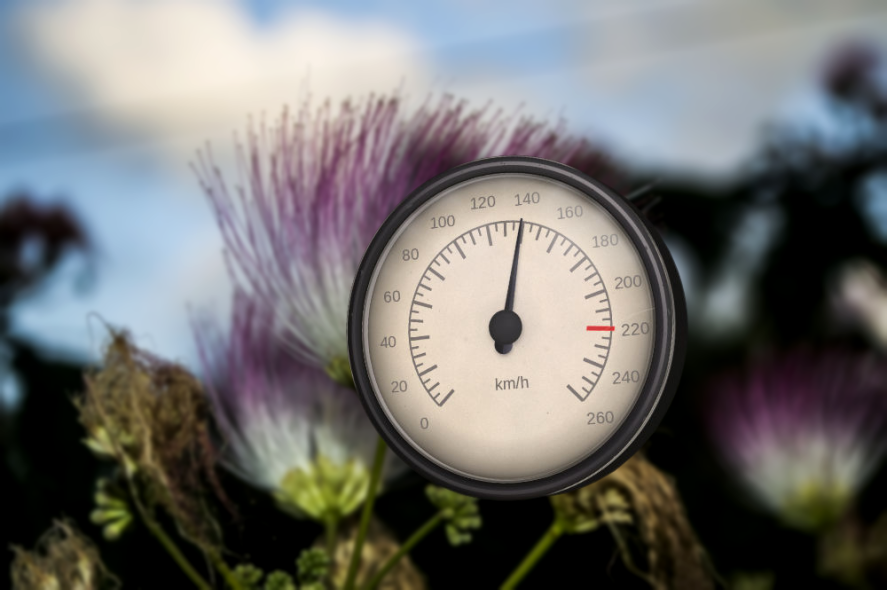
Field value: 140km/h
